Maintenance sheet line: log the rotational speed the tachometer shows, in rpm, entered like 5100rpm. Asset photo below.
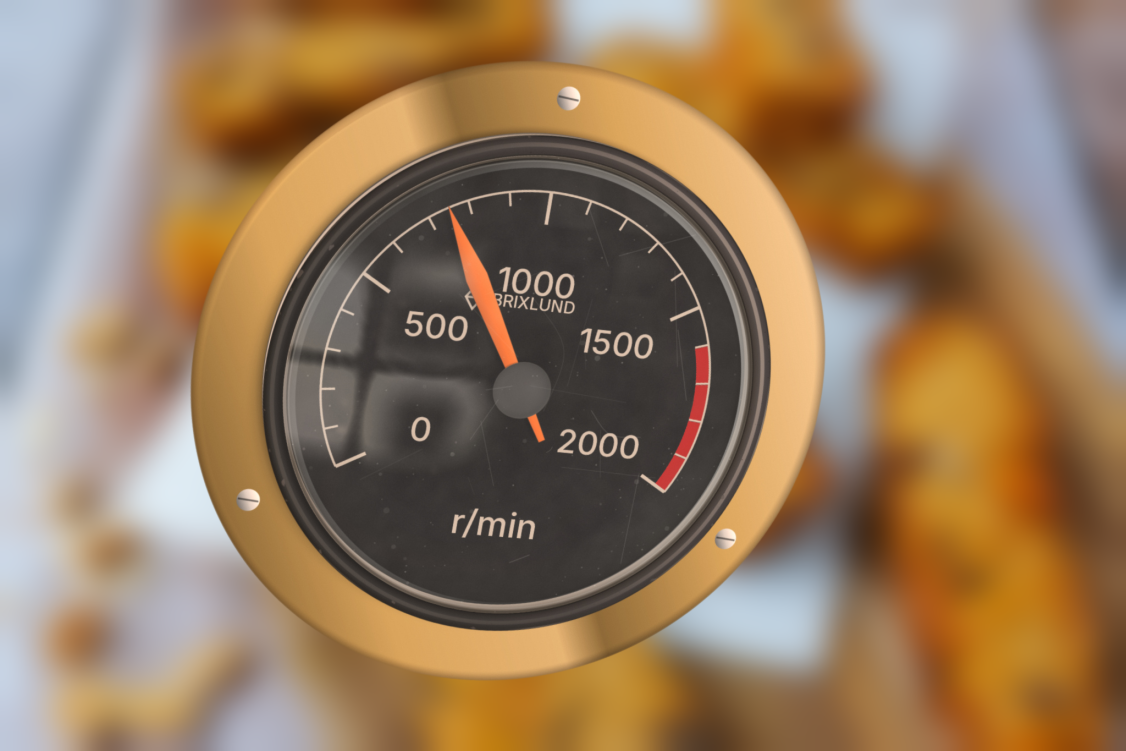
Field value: 750rpm
